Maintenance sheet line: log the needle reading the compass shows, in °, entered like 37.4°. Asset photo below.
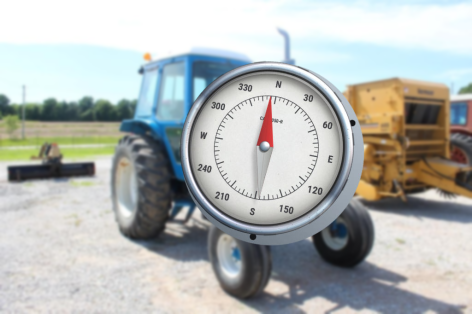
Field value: 355°
